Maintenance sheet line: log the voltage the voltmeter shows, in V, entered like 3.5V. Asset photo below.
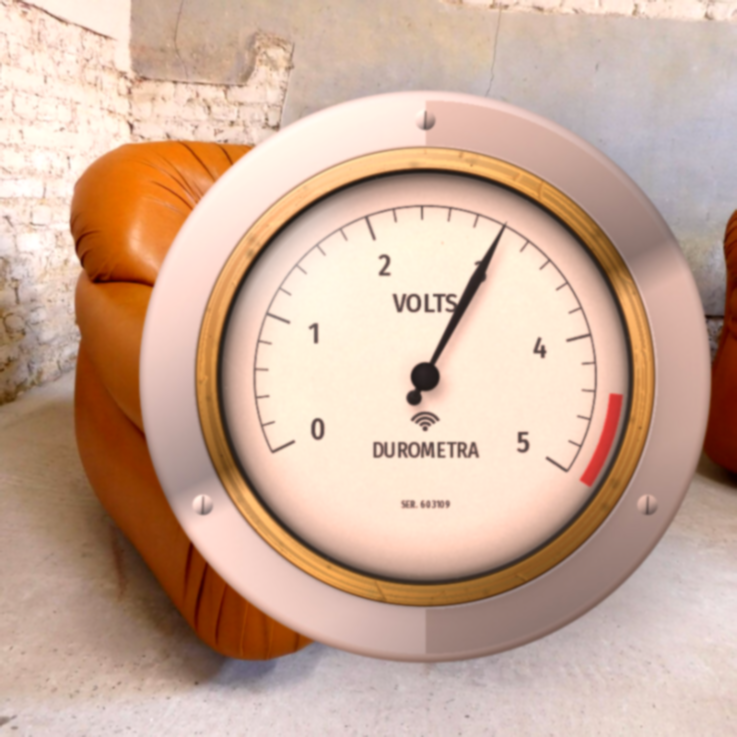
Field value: 3V
